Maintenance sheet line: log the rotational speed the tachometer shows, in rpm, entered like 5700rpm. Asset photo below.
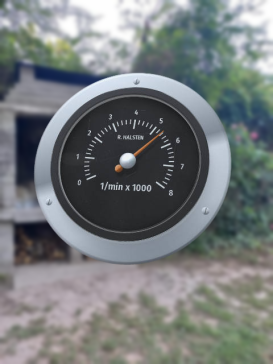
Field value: 5400rpm
